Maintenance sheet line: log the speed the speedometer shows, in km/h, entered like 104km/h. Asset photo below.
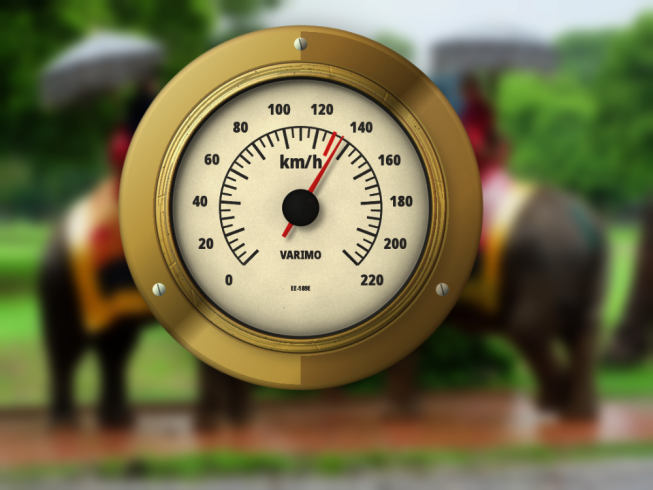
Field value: 135km/h
